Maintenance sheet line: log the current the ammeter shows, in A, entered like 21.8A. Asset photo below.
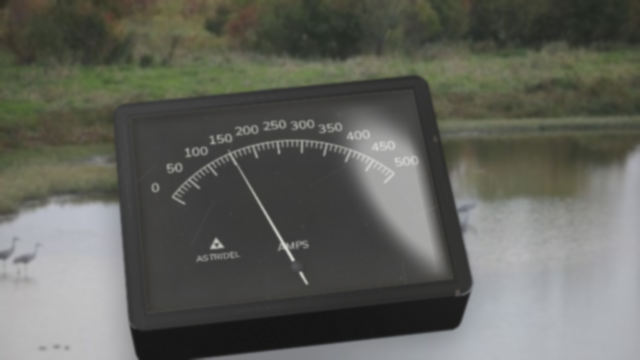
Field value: 150A
